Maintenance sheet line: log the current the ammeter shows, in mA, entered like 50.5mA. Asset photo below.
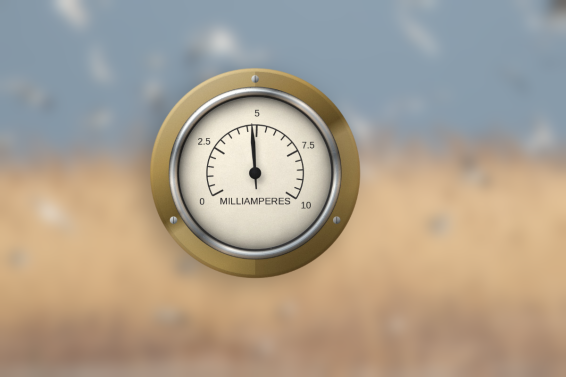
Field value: 4.75mA
